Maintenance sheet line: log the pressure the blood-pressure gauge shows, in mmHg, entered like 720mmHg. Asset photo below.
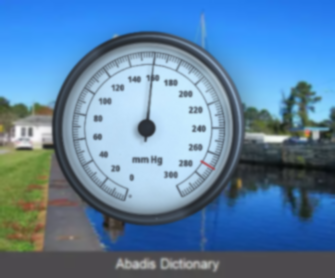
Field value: 160mmHg
